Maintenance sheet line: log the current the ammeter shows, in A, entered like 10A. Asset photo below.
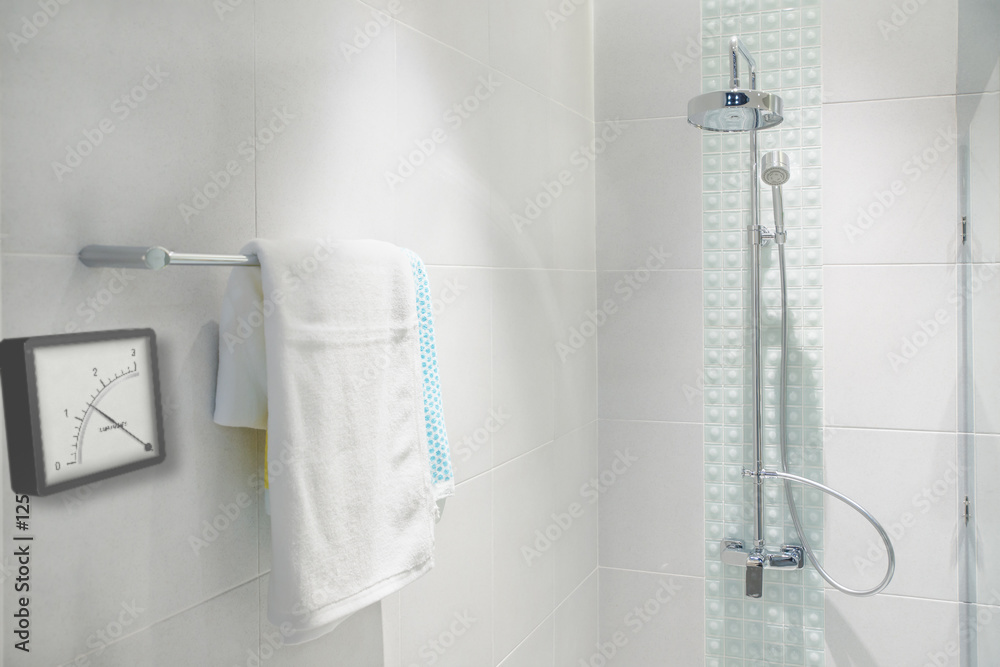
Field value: 1.4A
